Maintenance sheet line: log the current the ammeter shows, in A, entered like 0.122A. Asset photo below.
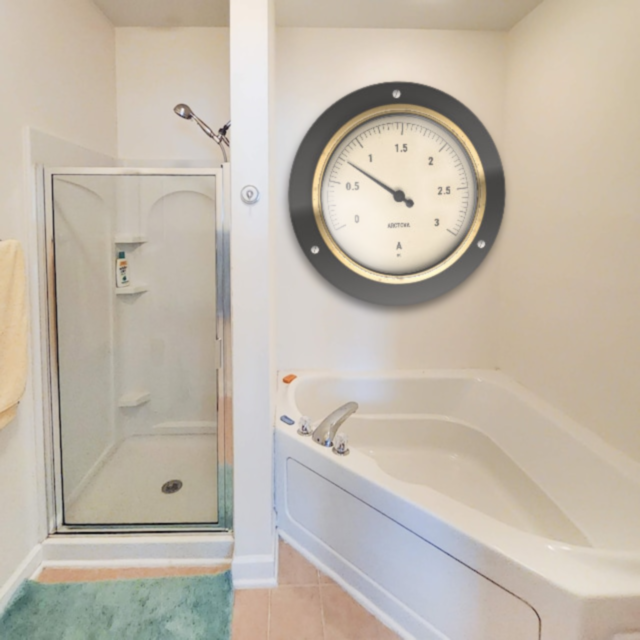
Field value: 0.75A
